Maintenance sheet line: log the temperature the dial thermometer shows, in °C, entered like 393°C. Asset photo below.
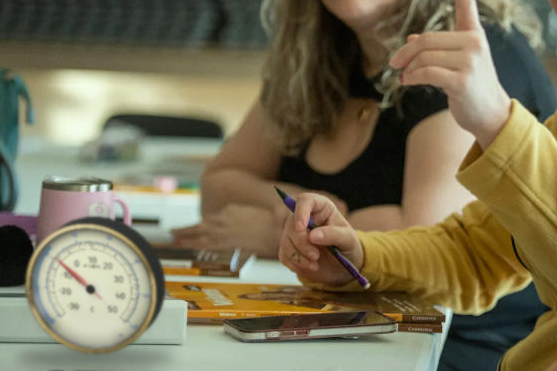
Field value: -5°C
